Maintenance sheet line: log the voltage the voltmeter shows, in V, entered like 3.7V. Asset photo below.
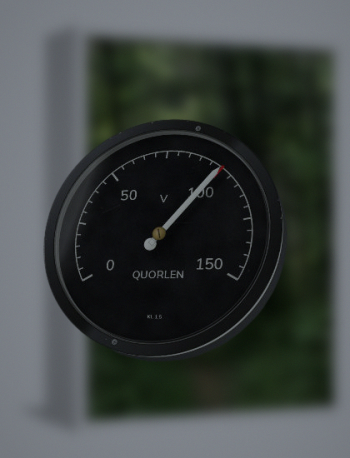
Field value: 100V
